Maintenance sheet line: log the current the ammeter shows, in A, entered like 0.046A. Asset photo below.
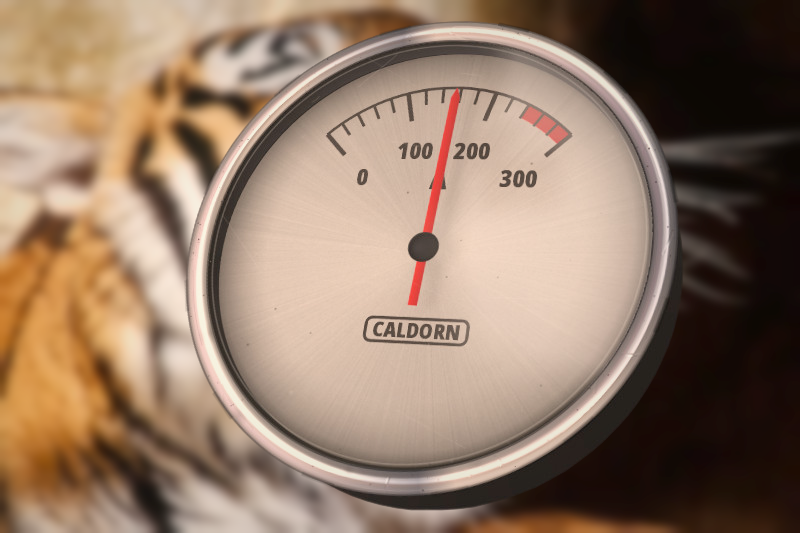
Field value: 160A
